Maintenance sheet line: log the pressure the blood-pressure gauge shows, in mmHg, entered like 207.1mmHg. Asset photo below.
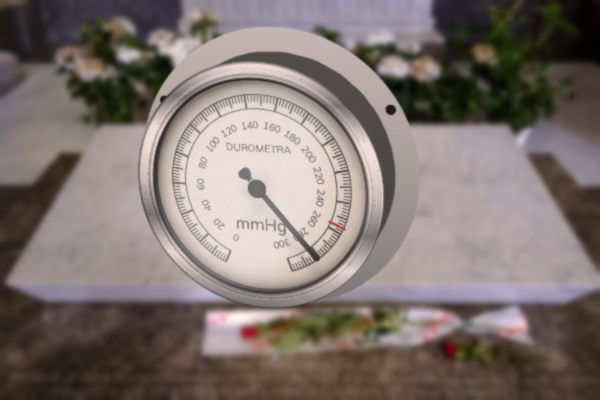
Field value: 280mmHg
